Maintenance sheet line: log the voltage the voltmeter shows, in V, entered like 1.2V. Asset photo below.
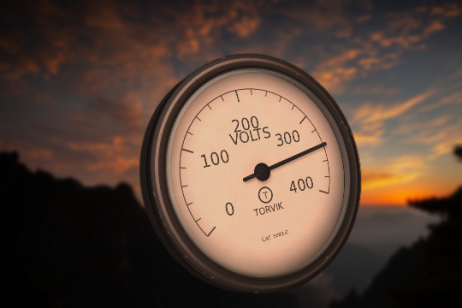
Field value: 340V
